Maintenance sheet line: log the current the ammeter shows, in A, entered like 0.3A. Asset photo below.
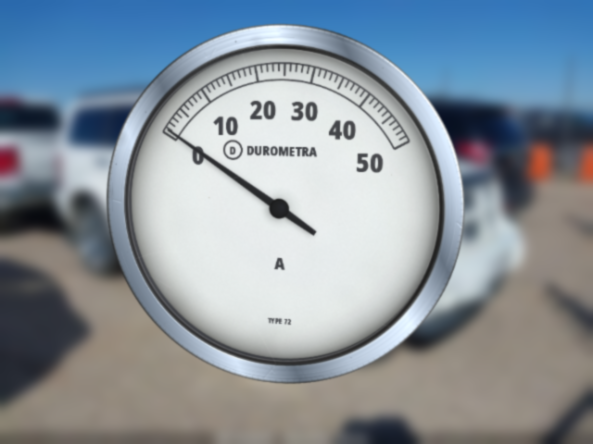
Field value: 1A
